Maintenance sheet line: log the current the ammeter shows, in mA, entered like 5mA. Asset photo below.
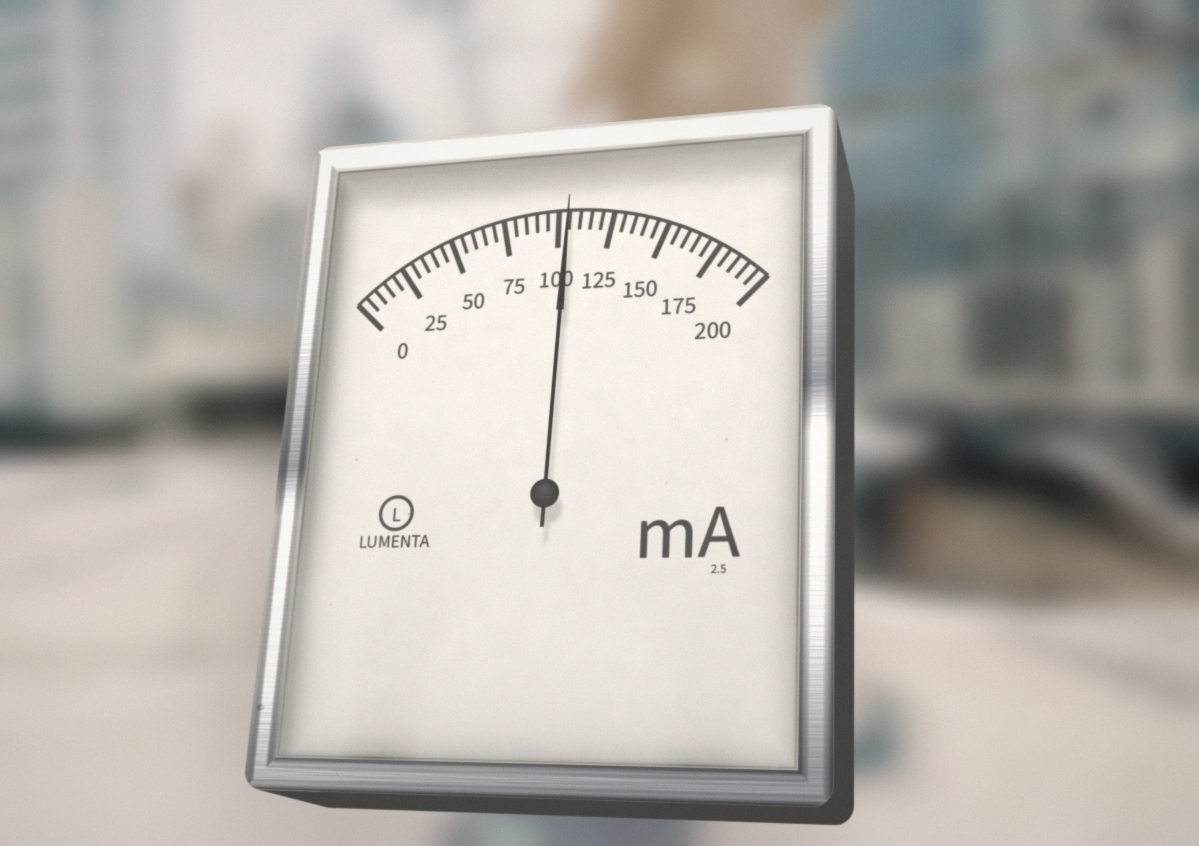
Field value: 105mA
